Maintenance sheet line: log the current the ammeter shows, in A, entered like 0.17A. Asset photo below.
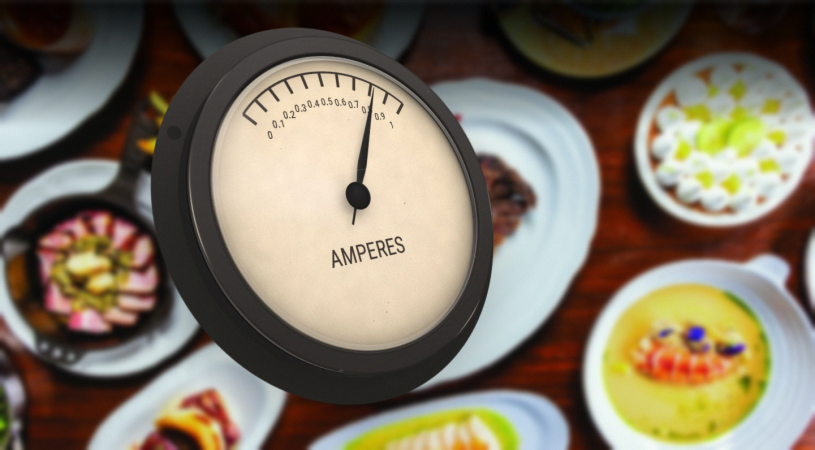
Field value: 0.8A
